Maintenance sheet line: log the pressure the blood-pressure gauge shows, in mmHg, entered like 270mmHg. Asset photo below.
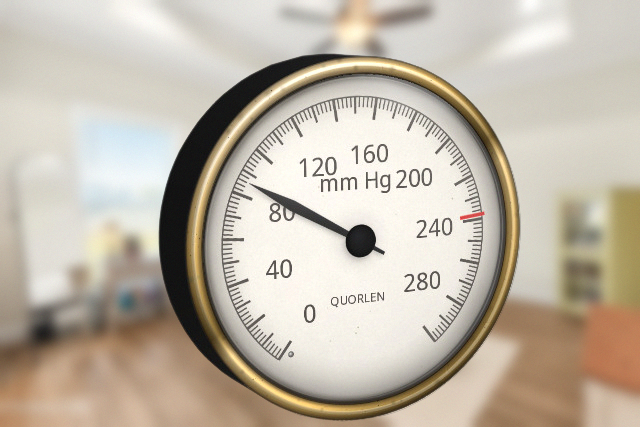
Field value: 86mmHg
